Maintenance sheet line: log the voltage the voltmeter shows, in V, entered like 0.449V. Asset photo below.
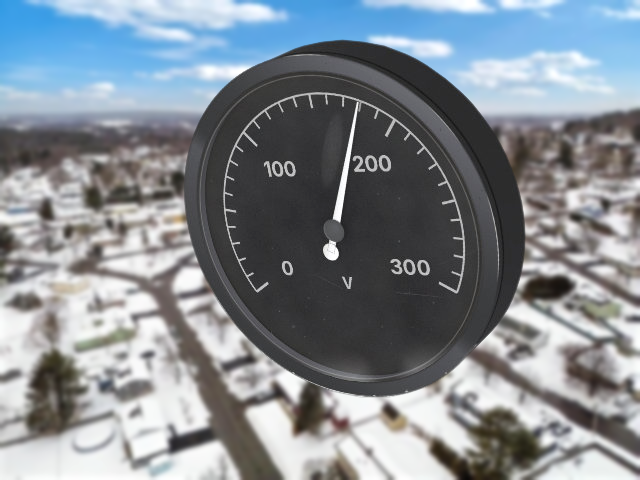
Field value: 180V
